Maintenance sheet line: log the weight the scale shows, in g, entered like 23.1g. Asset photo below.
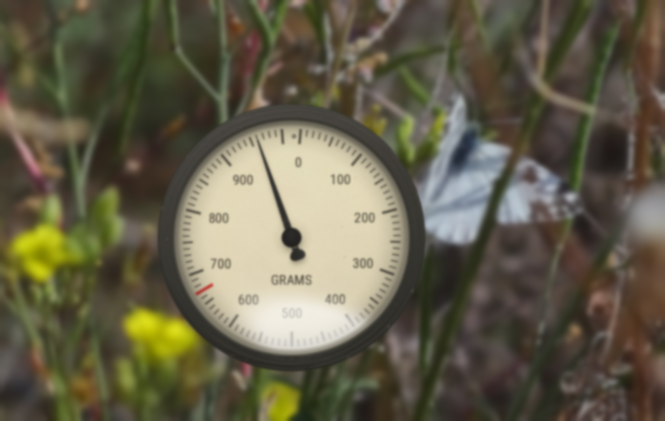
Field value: 960g
